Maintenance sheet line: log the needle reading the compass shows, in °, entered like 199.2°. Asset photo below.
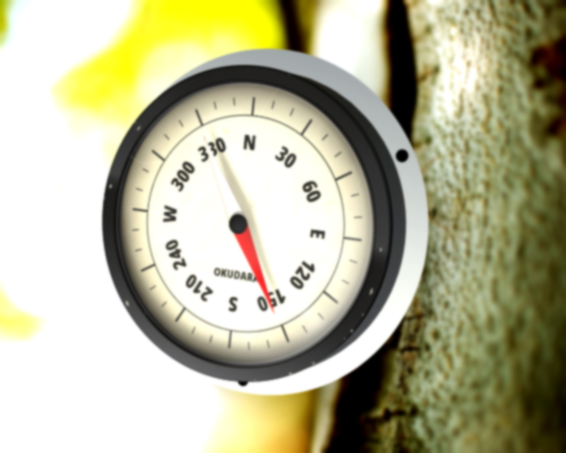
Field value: 150°
